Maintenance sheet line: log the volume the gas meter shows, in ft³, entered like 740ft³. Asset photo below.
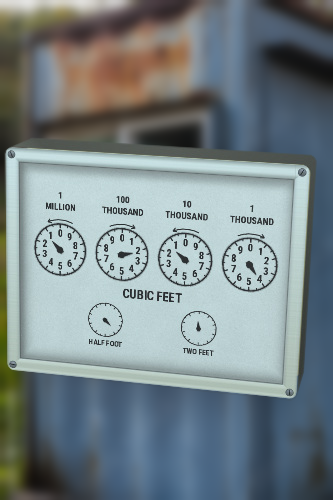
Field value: 121400ft³
